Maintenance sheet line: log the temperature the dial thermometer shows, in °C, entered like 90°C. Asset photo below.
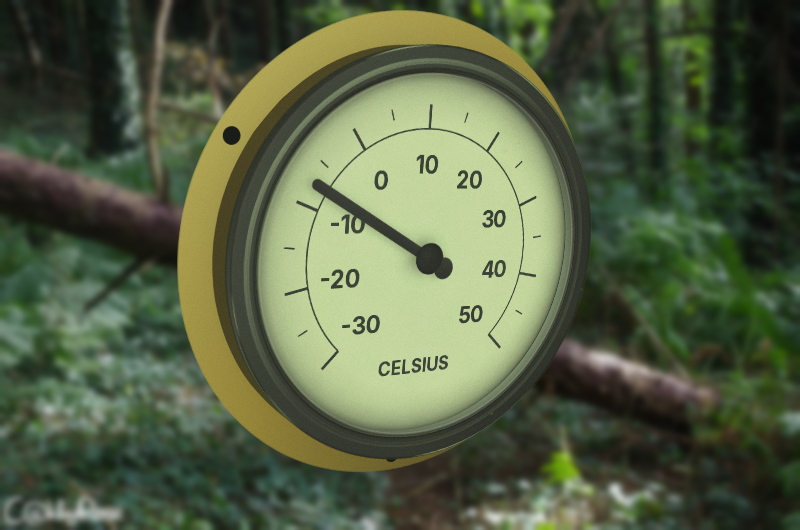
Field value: -7.5°C
